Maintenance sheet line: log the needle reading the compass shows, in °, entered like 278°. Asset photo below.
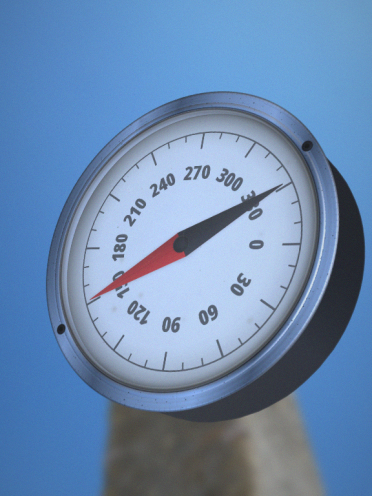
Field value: 150°
